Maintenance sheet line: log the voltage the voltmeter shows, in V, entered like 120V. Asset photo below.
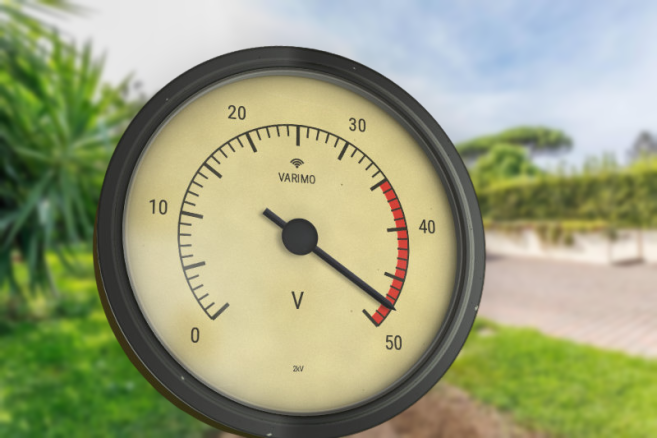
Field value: 48V
